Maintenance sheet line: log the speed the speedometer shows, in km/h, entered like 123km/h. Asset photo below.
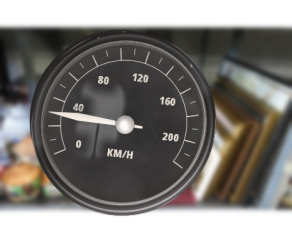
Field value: 30km/h
